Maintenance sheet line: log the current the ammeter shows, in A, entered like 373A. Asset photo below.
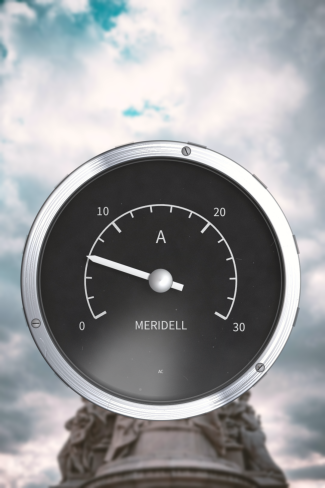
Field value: 6A
